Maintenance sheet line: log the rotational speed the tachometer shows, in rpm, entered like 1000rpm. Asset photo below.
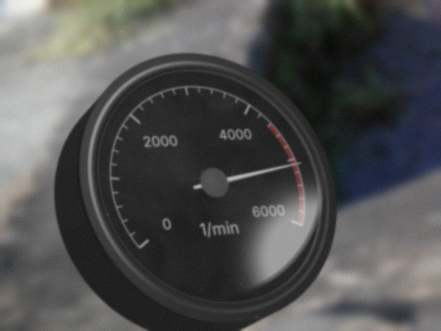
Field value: 5100rpm
